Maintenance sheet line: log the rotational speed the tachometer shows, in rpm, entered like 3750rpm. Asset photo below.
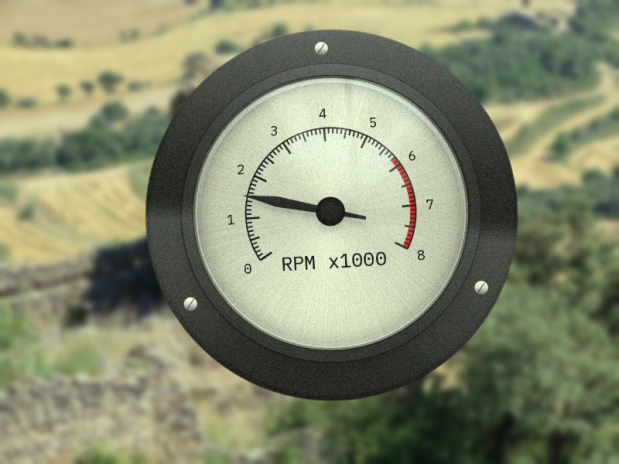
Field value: 1500rpm
